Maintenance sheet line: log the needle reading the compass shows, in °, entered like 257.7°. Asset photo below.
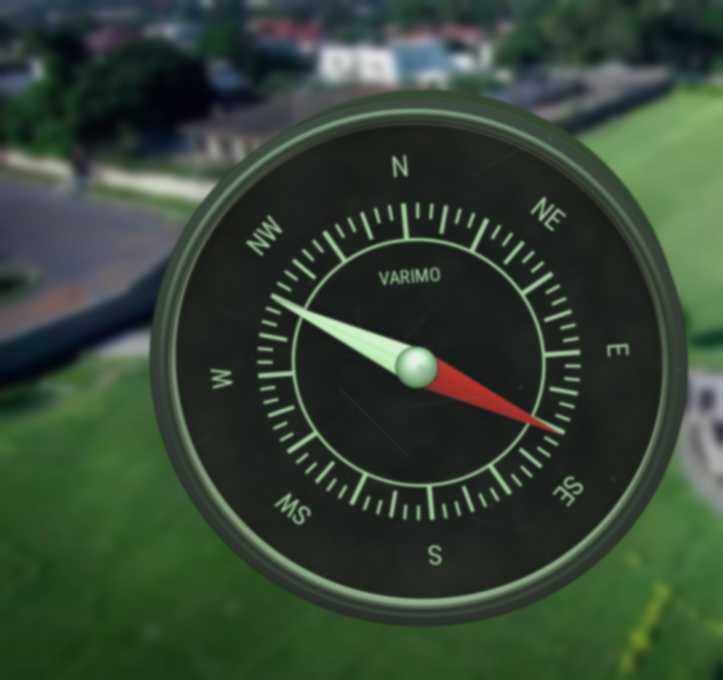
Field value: 120°
